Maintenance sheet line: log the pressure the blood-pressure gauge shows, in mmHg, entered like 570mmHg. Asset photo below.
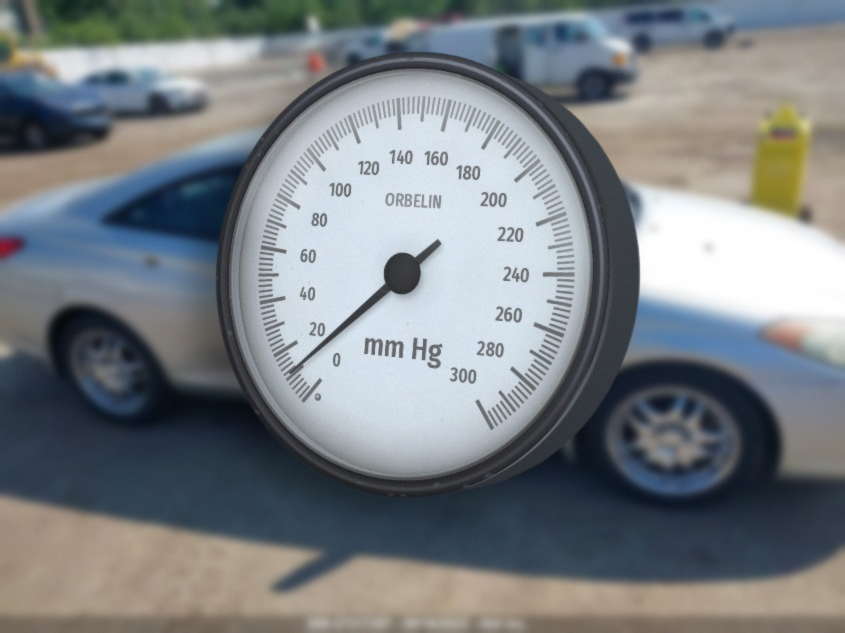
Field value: 10mmHg
